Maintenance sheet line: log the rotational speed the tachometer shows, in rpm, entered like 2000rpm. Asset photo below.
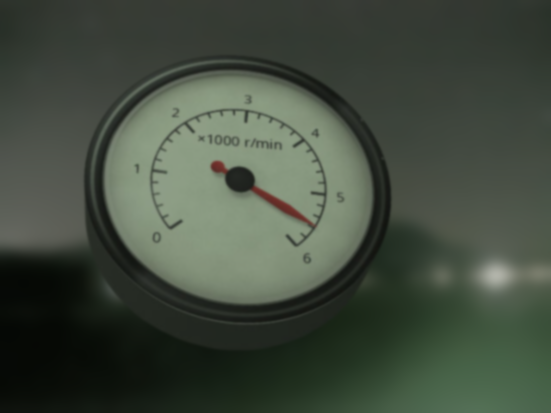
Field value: 5600rpm
